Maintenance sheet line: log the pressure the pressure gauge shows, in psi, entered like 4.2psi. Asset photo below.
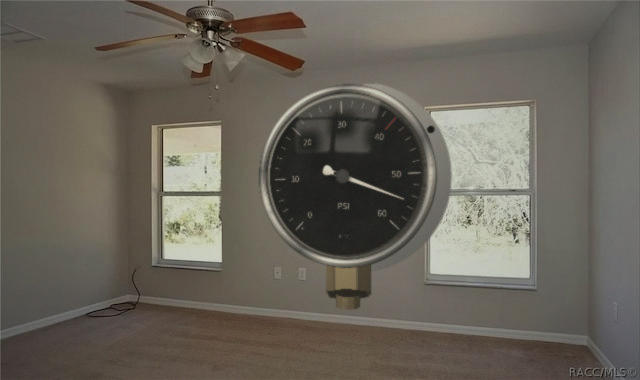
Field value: 55psi
